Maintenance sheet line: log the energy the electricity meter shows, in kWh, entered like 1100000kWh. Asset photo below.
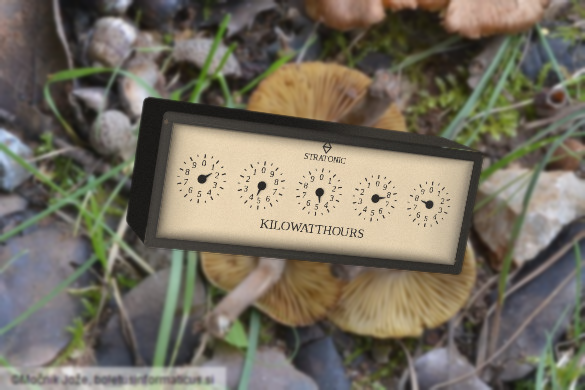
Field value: 14478kWh
